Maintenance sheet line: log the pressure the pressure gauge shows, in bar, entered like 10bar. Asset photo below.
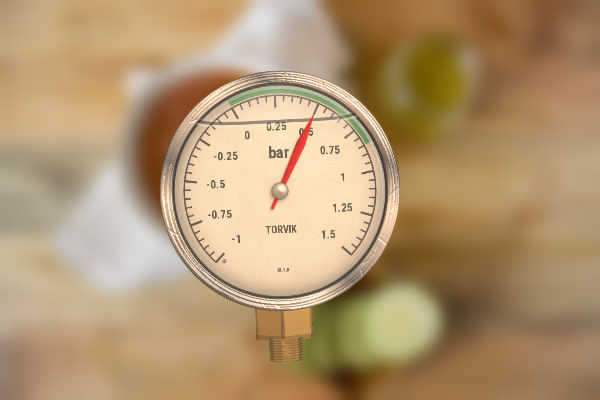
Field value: 0.5bar
